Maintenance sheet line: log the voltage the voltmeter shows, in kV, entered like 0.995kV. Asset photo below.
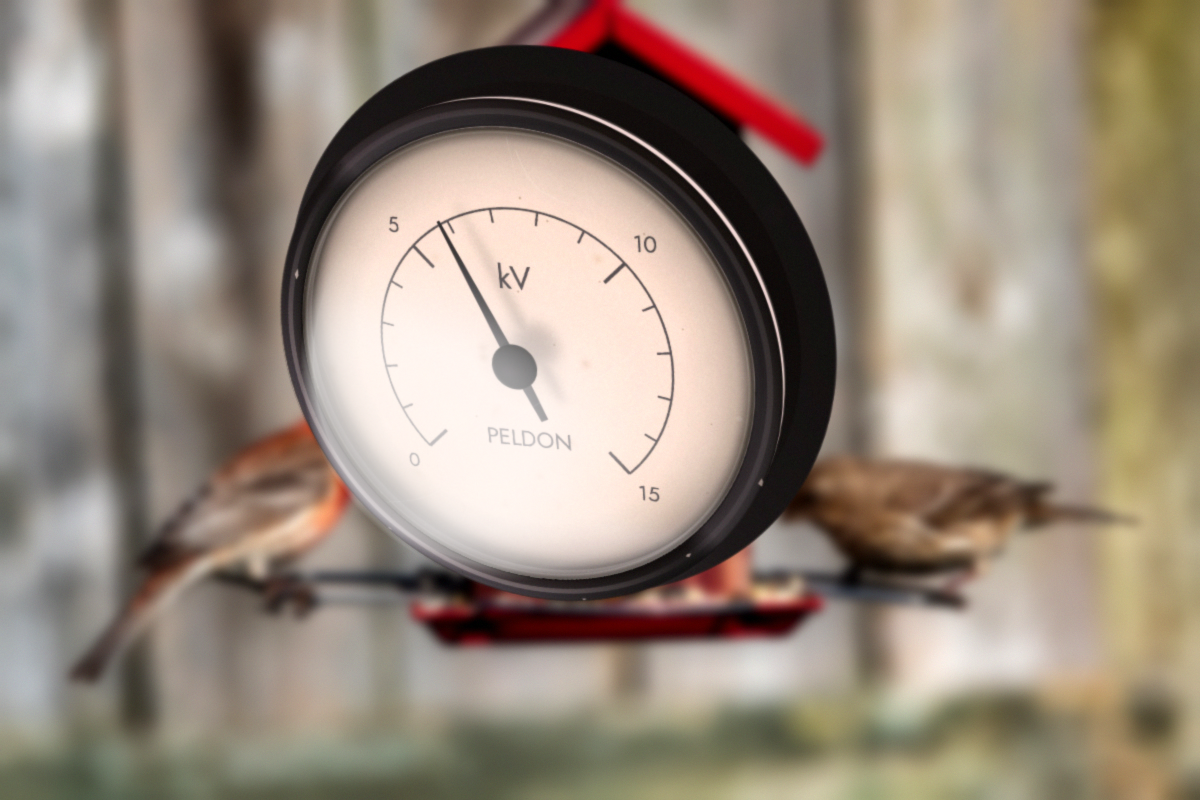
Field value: 6kV
